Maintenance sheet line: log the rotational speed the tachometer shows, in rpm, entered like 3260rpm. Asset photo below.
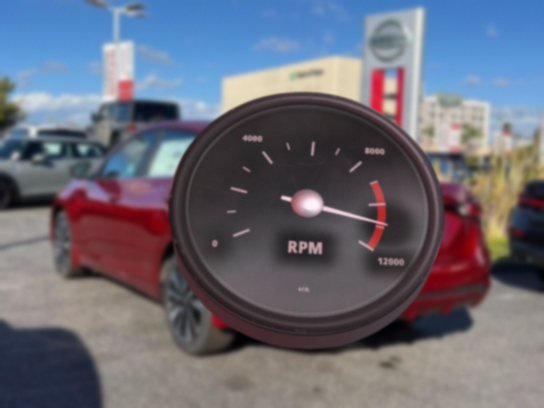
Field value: 11000rpm
